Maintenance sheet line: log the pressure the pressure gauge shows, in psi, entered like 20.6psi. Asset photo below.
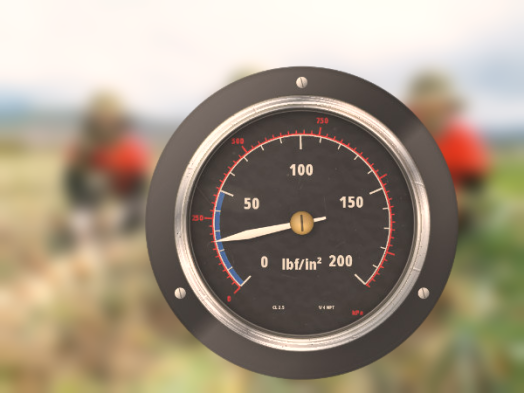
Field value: 25psi
